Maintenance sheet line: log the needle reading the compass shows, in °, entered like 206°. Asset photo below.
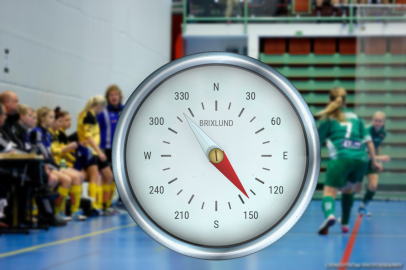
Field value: 142.5°
